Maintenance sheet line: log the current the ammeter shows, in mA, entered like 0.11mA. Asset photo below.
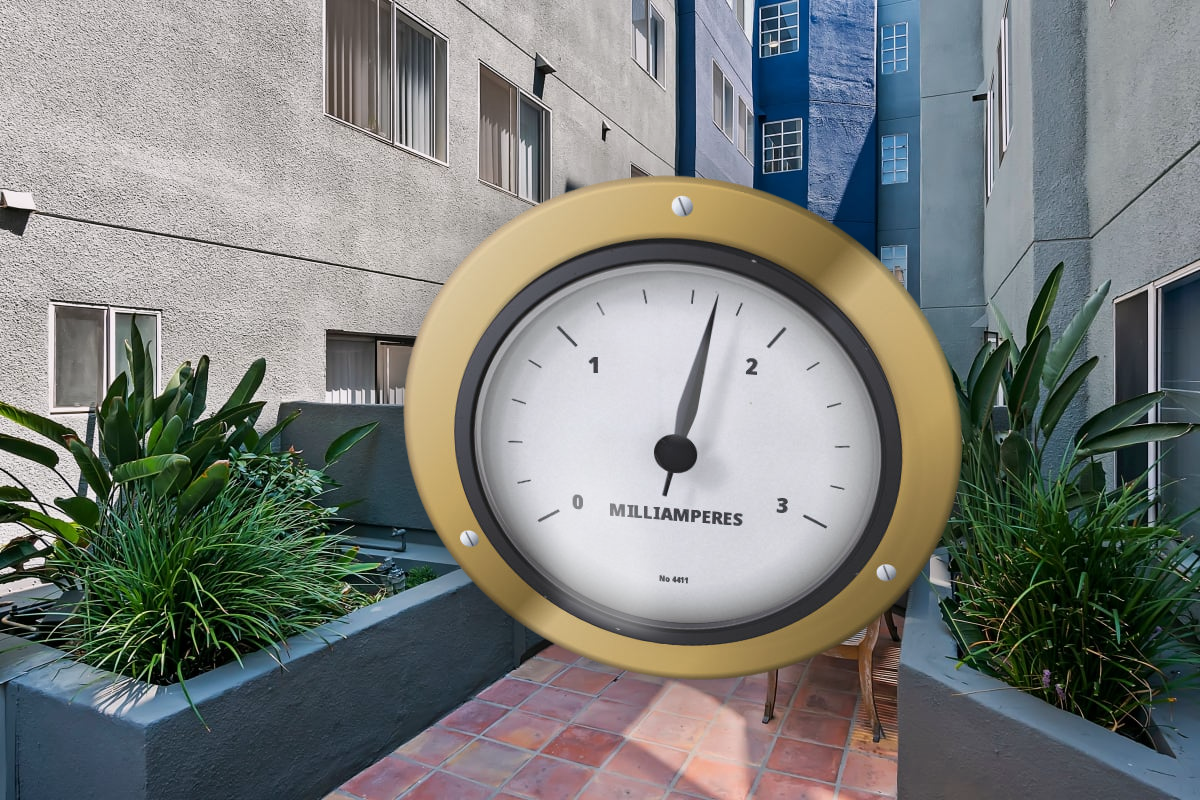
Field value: 1.7mA
